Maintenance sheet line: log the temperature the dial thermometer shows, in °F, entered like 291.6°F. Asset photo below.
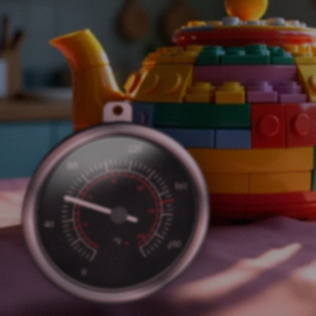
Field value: 60°F
